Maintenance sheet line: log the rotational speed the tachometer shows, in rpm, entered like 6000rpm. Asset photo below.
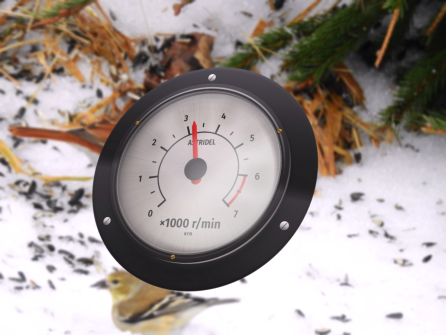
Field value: 3250rpm
